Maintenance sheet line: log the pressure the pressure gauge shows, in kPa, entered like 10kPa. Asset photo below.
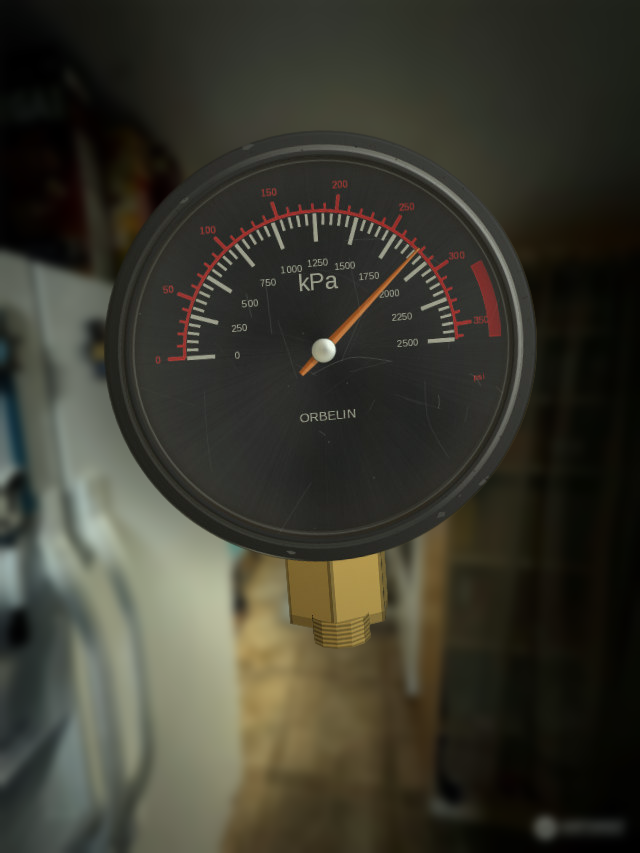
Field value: 1900kPa
